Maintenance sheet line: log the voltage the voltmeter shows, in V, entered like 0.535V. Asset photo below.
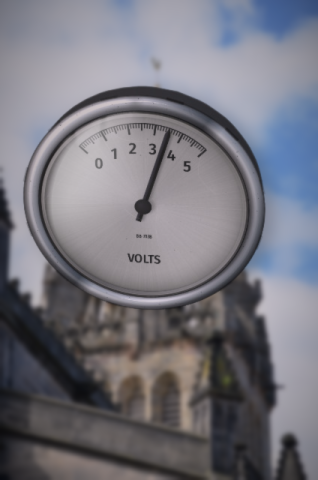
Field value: 3.5V
